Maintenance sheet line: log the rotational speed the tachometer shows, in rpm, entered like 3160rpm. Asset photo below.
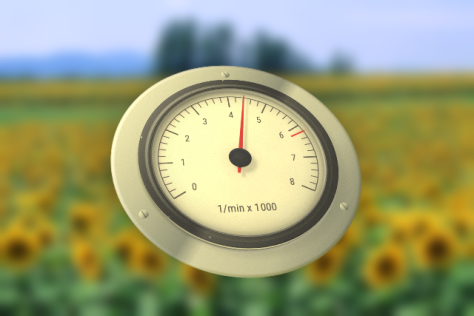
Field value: 4400rpm
